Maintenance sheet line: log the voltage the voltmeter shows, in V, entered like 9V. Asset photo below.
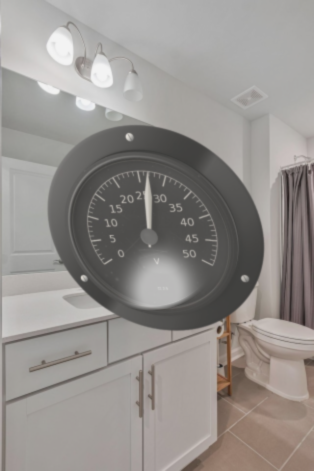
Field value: 27V
